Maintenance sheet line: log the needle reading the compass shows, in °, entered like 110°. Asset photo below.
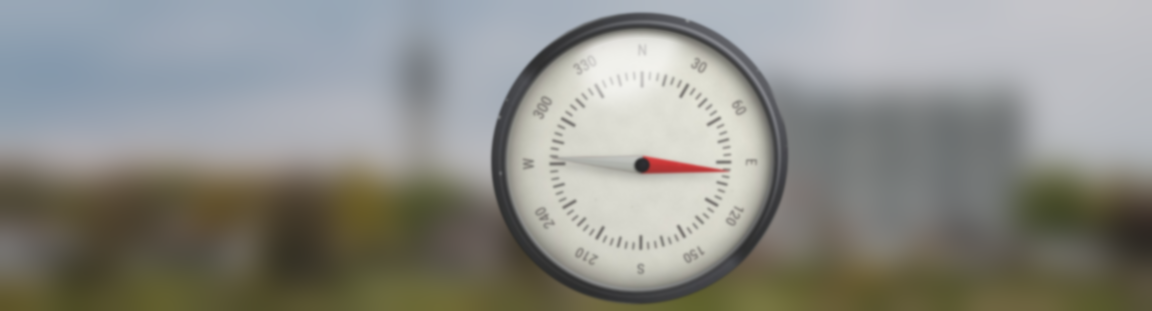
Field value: 95°
